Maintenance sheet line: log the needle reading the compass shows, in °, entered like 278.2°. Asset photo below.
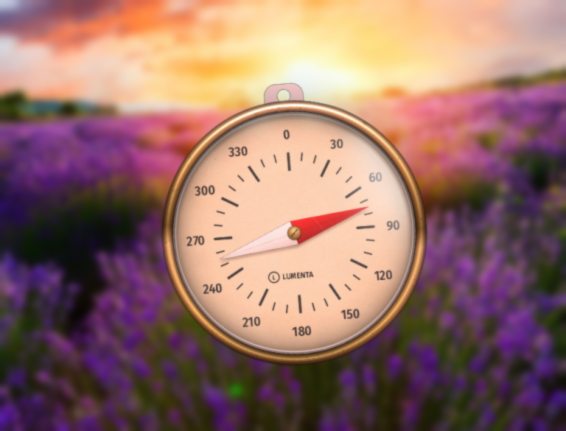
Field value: 75°
